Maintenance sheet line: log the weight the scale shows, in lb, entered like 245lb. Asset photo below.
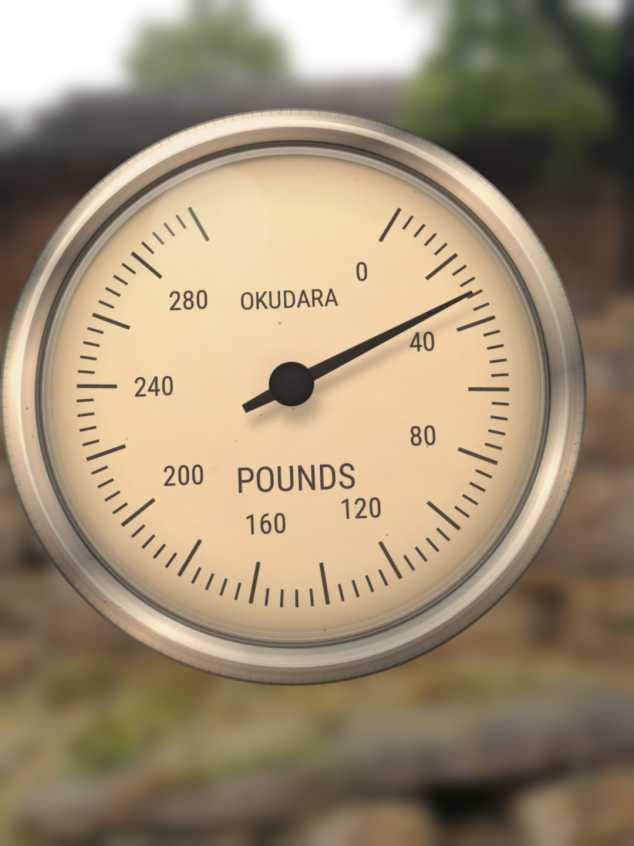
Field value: 32lb
